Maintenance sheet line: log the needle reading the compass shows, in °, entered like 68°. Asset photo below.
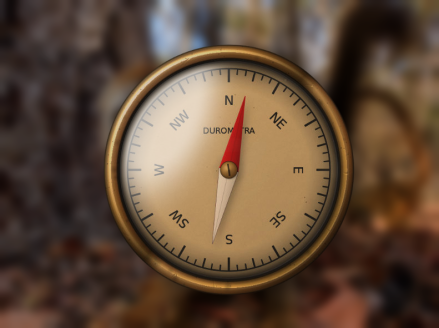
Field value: 12.5°
